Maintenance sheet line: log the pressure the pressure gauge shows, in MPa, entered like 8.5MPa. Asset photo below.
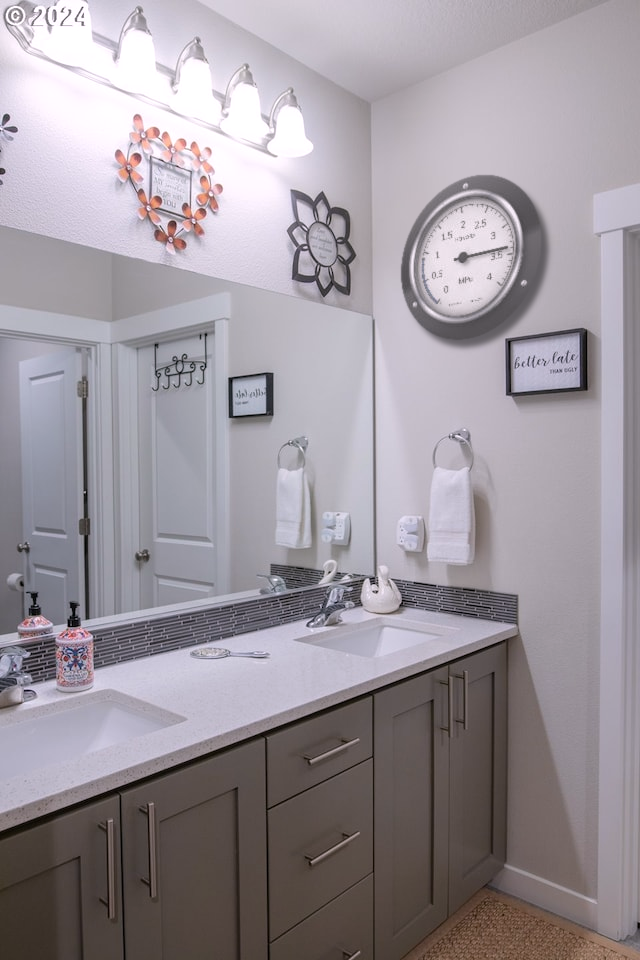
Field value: 3.4MPa
